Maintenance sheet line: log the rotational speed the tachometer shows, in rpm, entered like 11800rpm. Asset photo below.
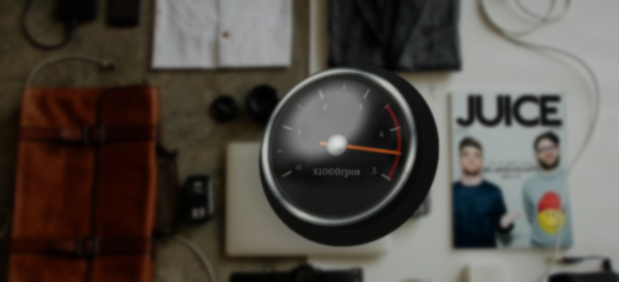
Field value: 4500rpm
